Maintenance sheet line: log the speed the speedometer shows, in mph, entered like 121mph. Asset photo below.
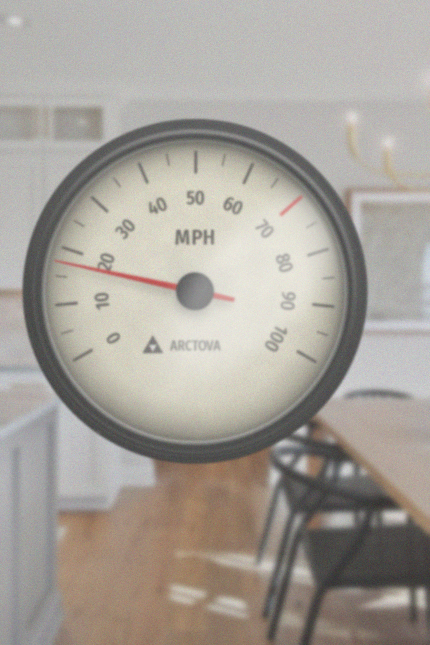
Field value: 17.5mph
